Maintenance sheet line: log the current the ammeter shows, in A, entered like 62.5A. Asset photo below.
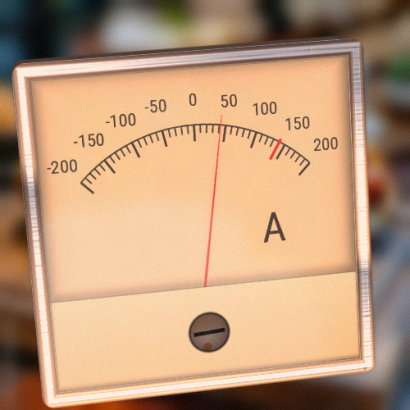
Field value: 40A
